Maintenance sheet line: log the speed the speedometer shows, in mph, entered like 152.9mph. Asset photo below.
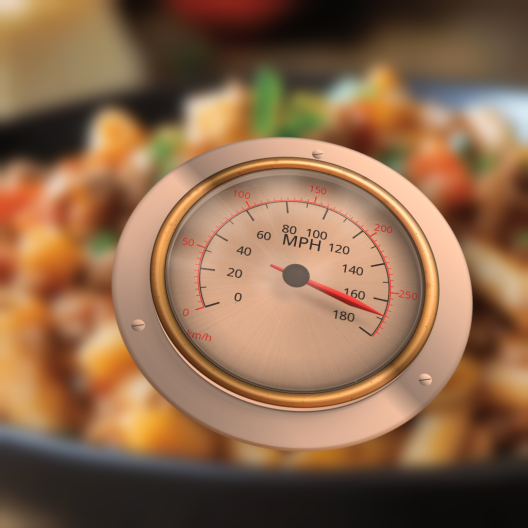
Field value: 170mph
